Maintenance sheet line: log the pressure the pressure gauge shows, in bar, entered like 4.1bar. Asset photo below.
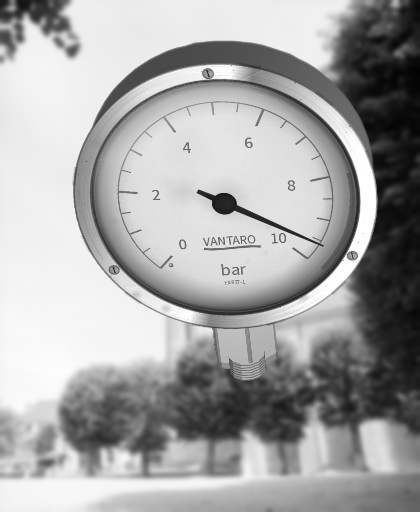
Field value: 9.5bar
